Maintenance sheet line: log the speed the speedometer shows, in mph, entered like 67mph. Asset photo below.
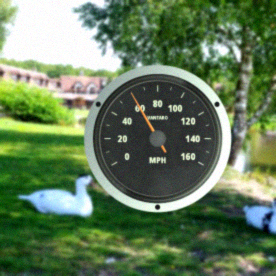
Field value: 60mph
